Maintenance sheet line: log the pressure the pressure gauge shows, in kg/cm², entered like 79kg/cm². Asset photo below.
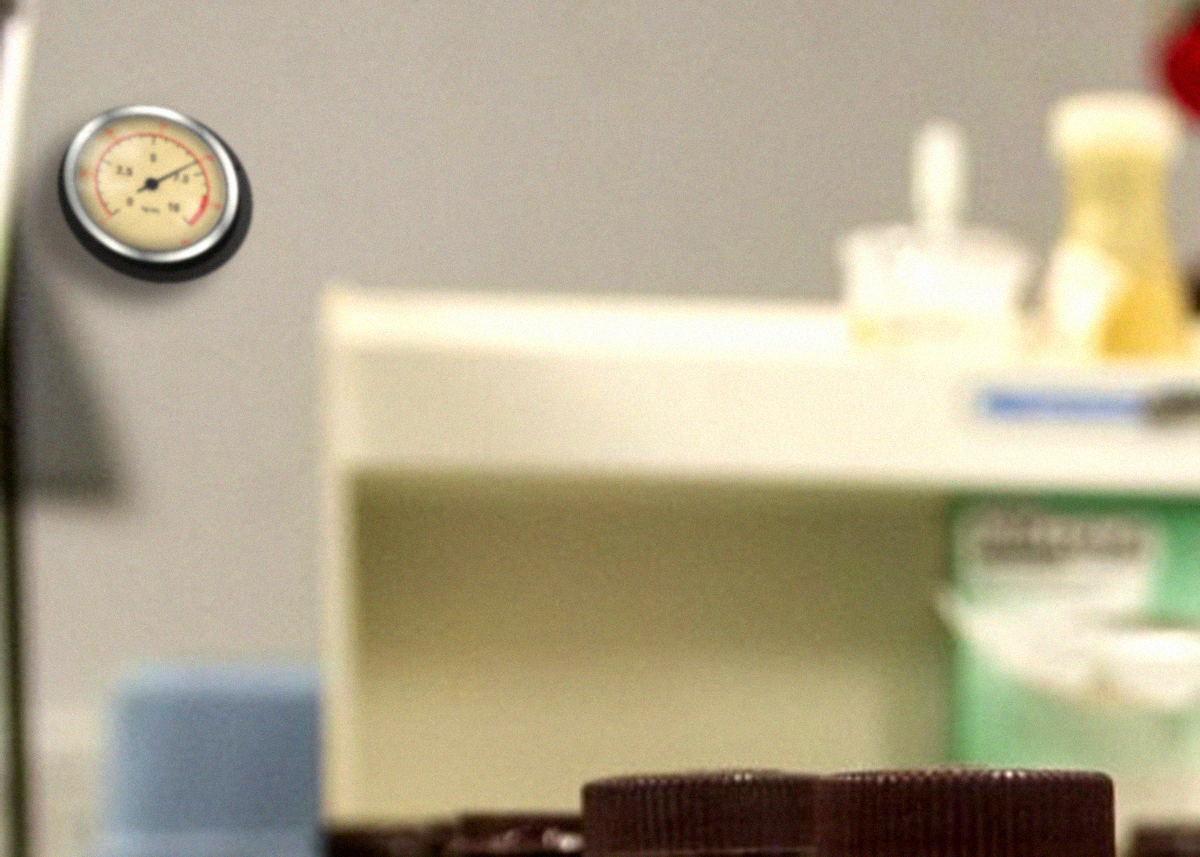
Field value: 7kg/cm²
